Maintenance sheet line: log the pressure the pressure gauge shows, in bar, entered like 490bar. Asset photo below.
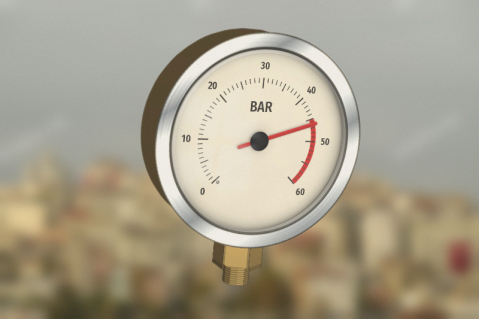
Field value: 46bar
